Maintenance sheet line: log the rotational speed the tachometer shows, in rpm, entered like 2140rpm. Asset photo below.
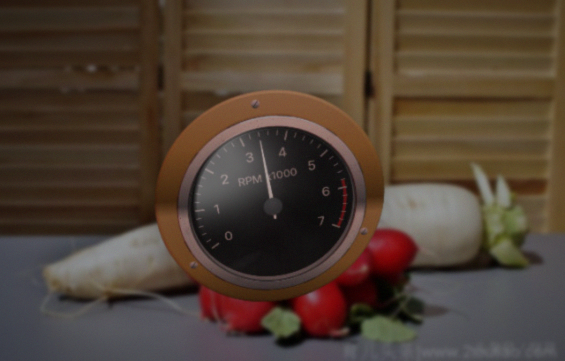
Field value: 3400rpm
